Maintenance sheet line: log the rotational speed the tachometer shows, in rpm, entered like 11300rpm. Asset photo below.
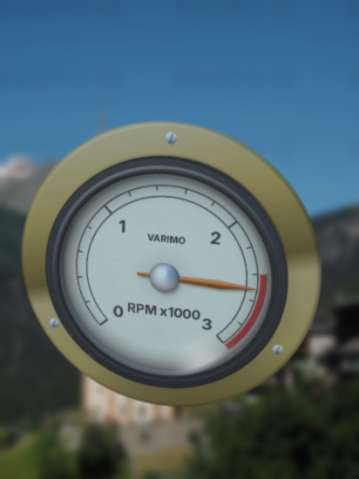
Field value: 2500rpm
